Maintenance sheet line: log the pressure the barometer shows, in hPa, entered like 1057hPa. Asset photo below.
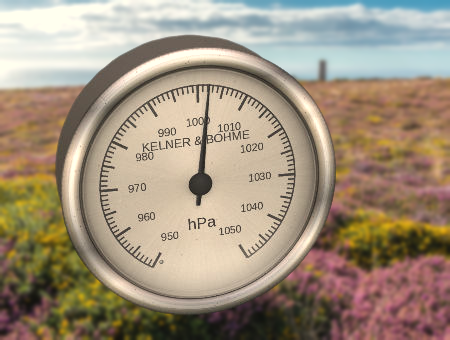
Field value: 1002hPa
